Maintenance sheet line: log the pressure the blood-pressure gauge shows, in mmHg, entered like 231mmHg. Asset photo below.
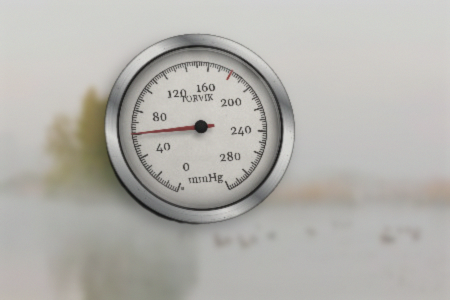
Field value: 60mmHg
